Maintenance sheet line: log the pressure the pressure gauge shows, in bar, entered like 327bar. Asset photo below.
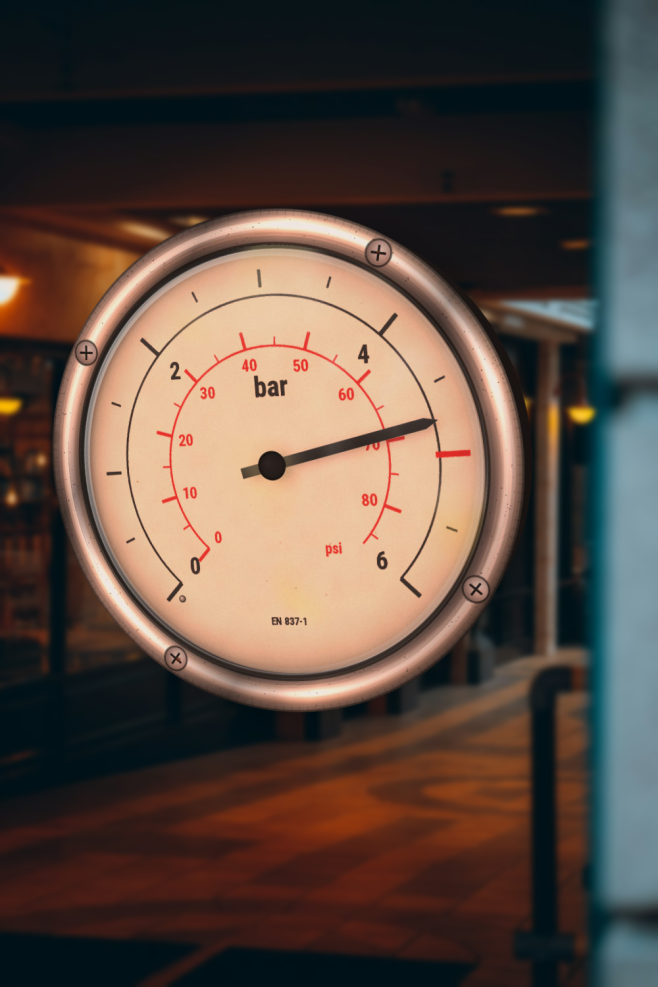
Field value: 4.75bar
